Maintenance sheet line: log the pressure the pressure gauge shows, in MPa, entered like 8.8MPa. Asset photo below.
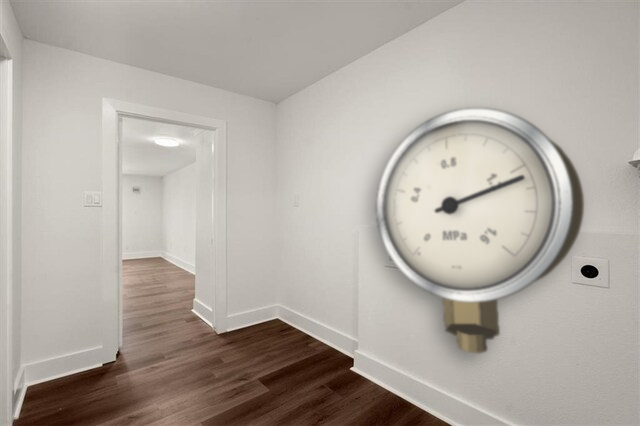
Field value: 1.25MPa
